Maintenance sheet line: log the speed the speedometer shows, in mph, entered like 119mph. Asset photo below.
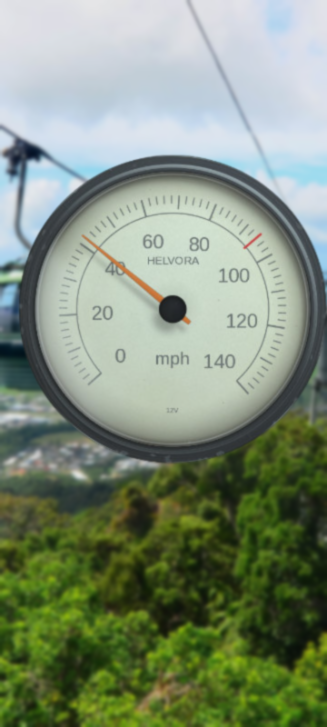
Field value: 42mph
